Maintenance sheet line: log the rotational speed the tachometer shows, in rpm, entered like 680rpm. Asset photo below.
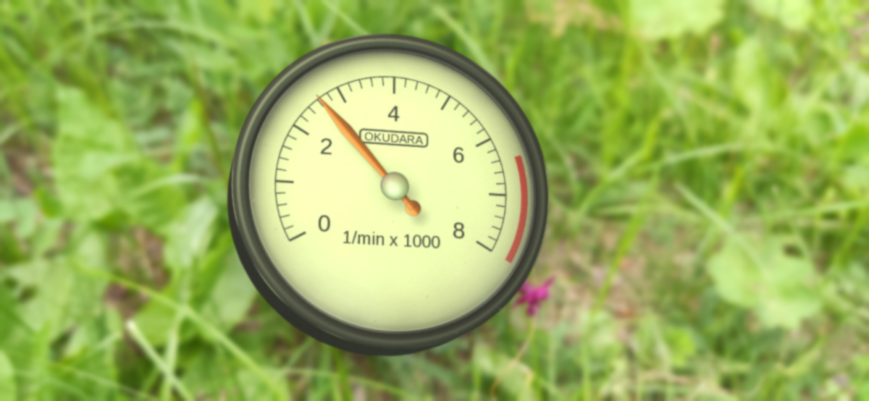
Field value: 2600rpm
